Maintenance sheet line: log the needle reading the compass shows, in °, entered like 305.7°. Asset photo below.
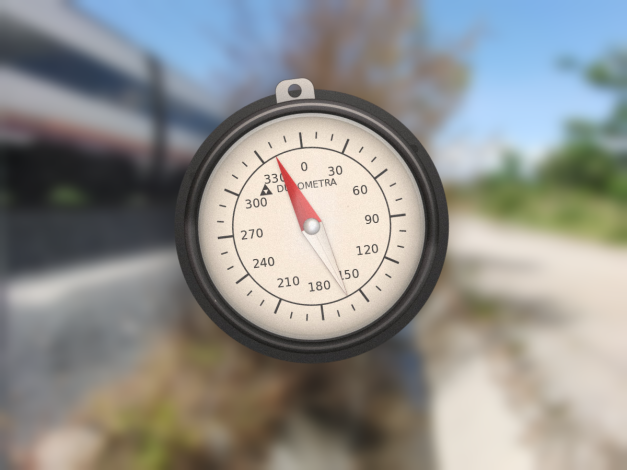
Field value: 340°
